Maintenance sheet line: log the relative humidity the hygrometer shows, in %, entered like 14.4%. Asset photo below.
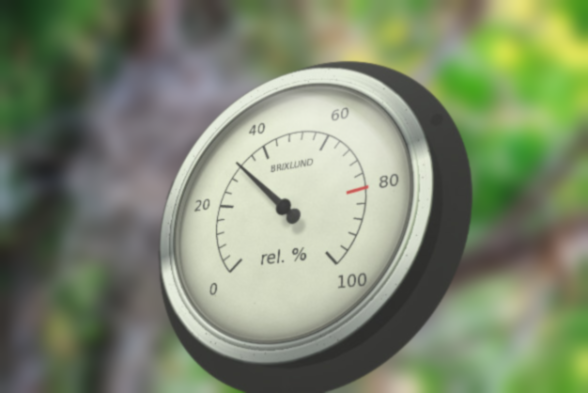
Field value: 32%
